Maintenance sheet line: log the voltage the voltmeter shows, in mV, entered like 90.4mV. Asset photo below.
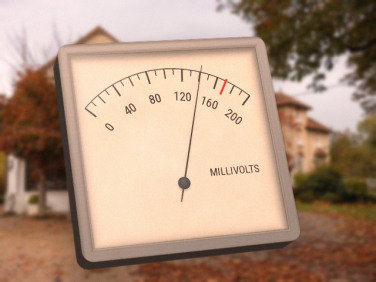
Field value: 140mV
